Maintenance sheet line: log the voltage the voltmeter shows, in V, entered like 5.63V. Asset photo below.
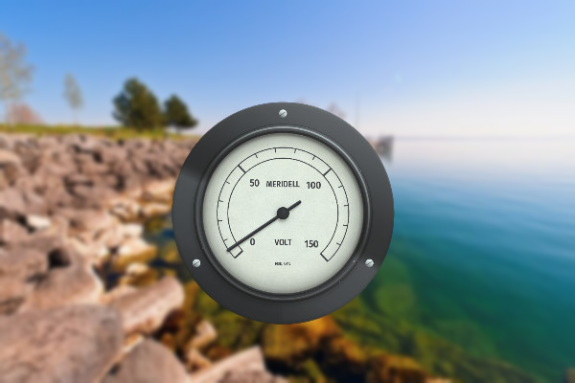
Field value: 5V
